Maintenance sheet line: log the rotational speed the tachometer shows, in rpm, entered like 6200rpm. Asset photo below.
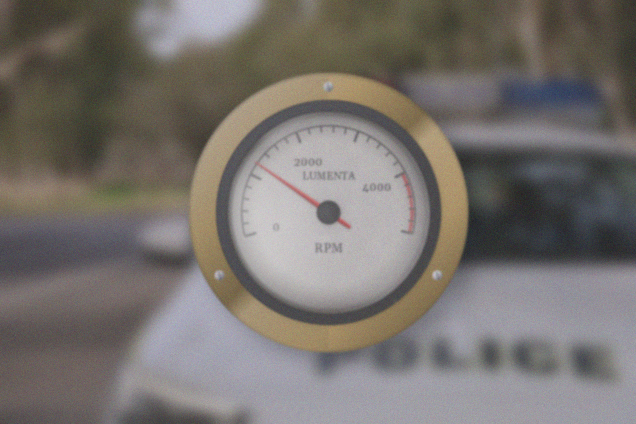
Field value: 1200rpm
